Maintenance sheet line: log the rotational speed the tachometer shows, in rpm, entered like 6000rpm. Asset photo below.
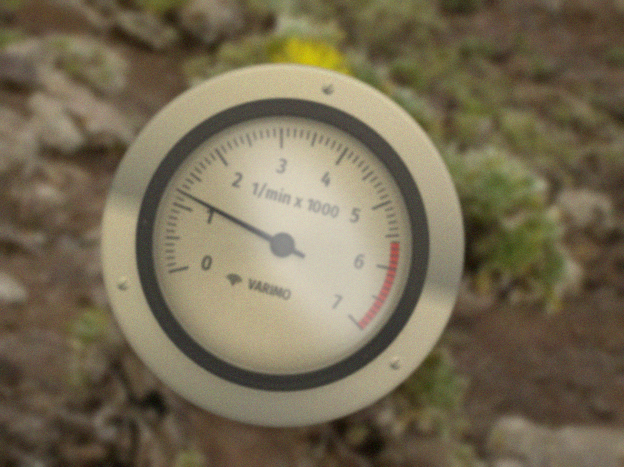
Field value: 1200rpm
